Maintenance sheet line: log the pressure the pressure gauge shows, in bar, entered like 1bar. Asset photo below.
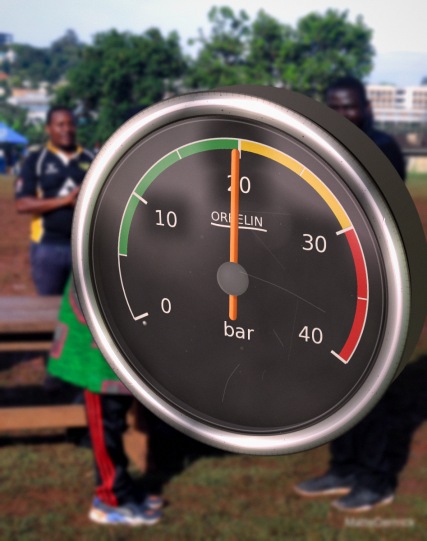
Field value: 20bar
